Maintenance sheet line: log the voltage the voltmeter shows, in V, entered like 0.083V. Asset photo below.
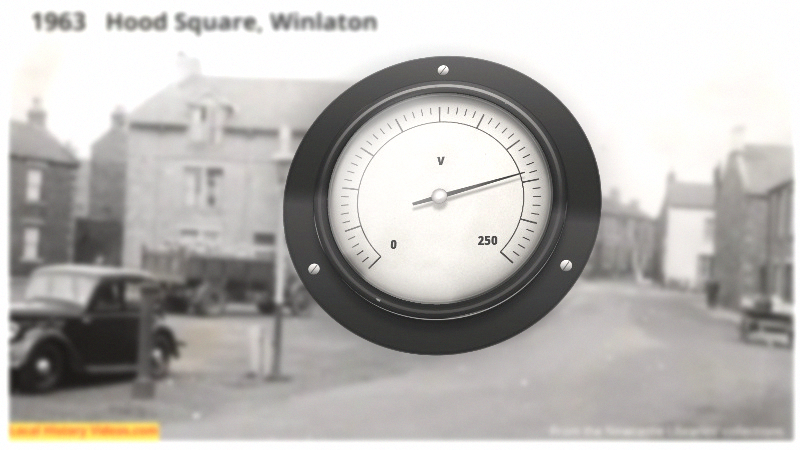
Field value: 195V
